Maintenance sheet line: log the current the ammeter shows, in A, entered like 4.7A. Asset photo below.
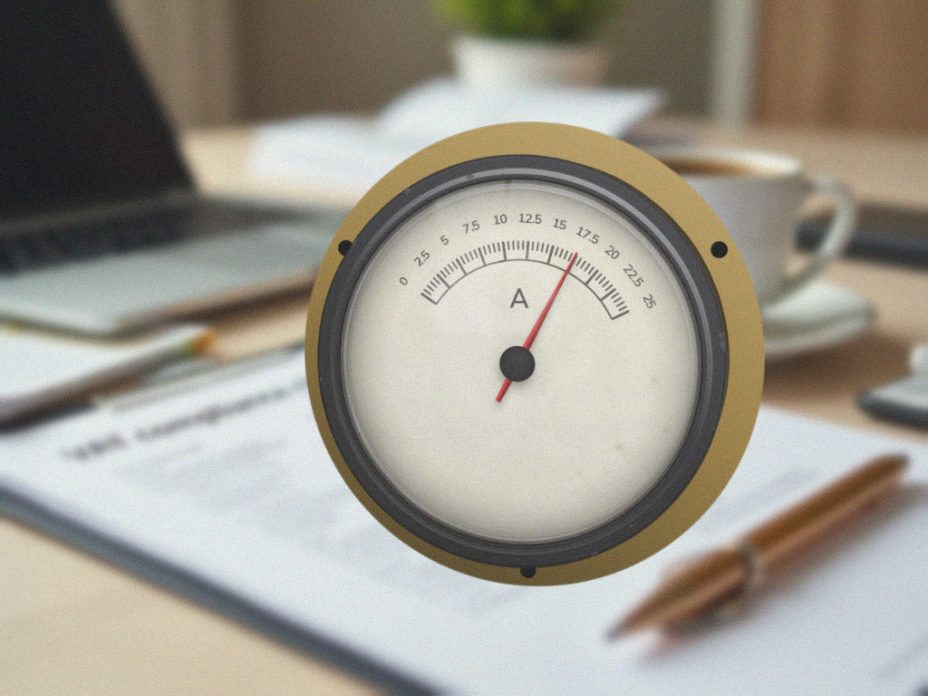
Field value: 17.5A
